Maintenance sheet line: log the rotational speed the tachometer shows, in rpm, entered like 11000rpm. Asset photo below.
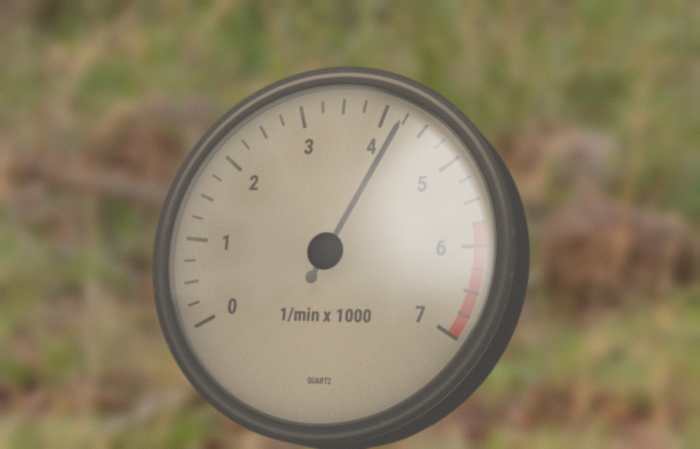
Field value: 4250rpm
